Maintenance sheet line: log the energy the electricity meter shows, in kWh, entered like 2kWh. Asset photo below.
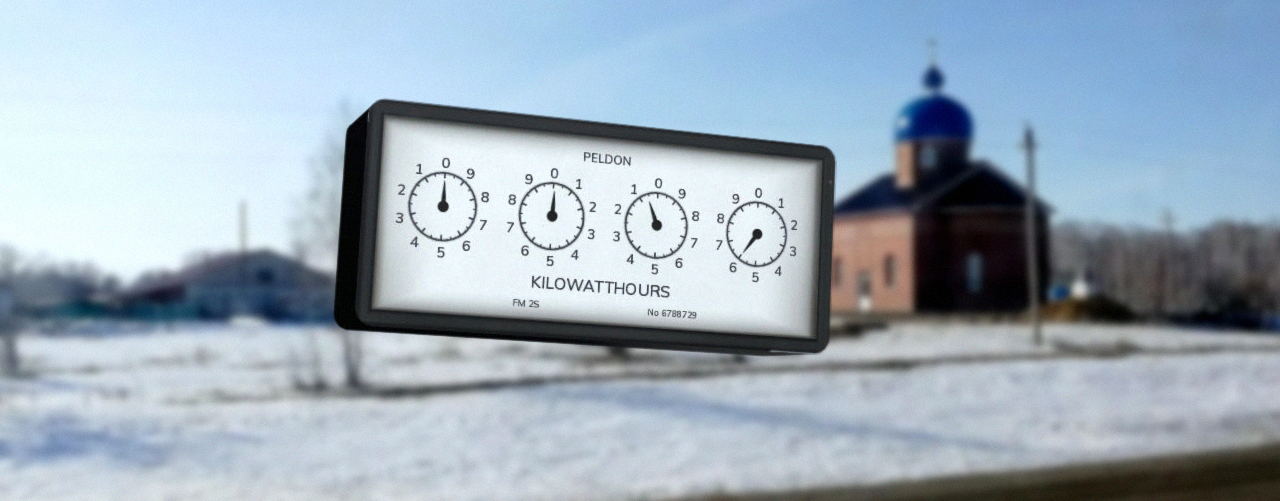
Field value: 6kWh
